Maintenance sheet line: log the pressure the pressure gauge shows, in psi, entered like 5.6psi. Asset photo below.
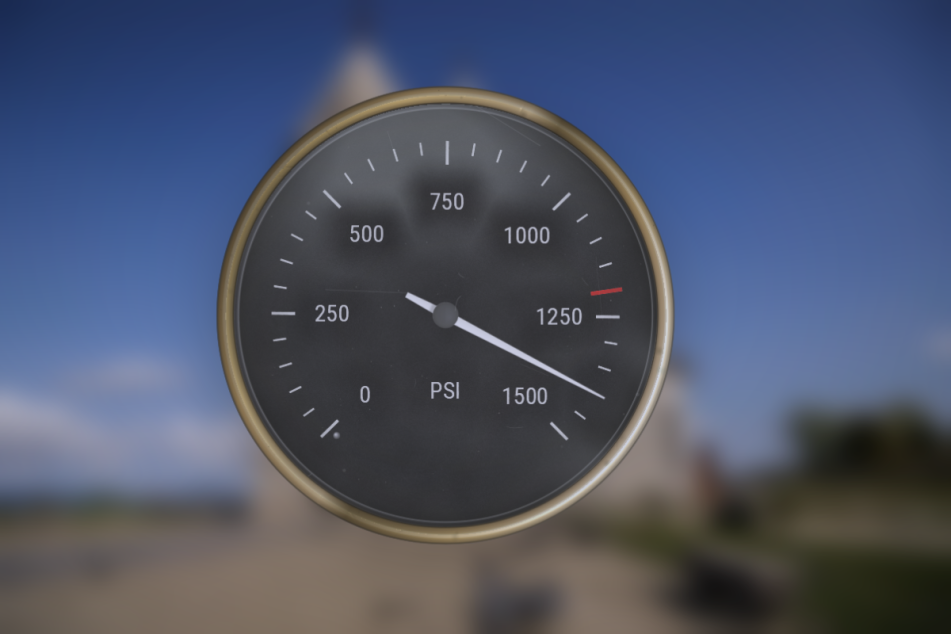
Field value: 1400psi
